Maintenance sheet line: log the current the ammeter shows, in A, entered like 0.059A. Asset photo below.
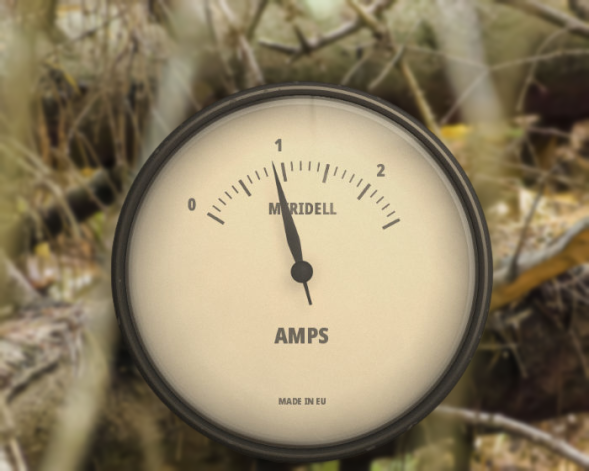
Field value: 0.9A
